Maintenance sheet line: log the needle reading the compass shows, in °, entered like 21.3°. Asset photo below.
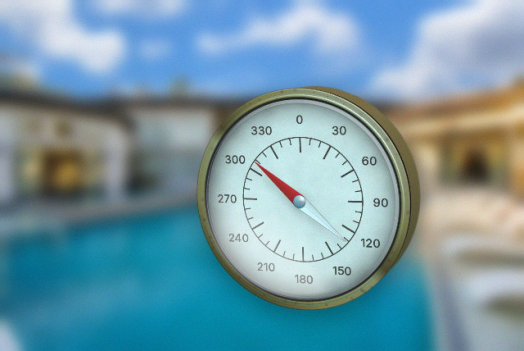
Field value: 310°
